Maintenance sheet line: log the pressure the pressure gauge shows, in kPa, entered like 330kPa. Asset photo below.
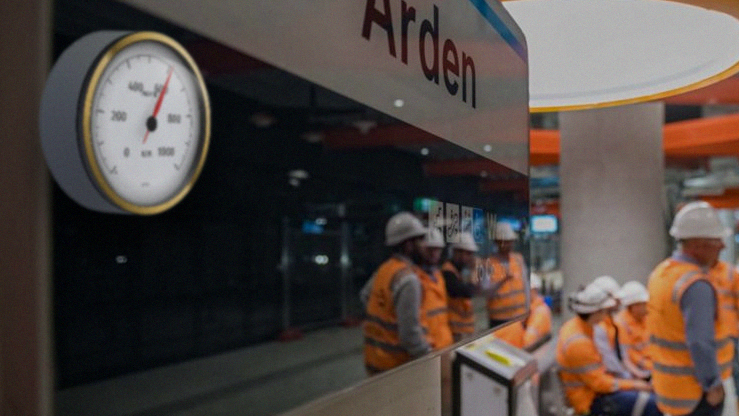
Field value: 600kPa
